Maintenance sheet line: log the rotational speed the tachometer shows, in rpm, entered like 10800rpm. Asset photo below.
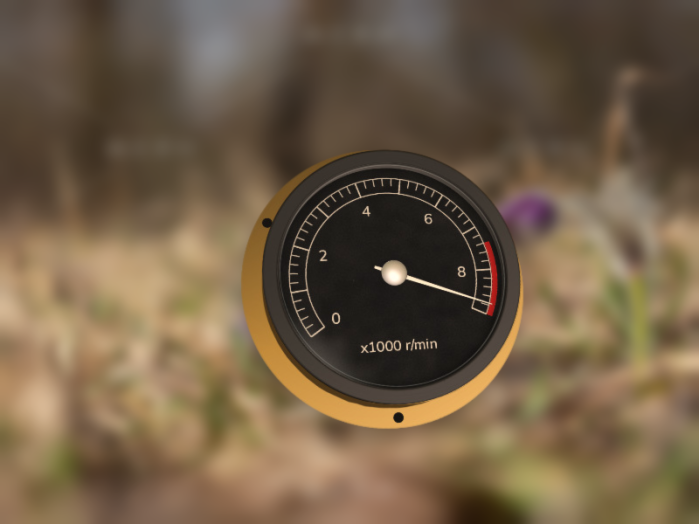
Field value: 8800rpm
